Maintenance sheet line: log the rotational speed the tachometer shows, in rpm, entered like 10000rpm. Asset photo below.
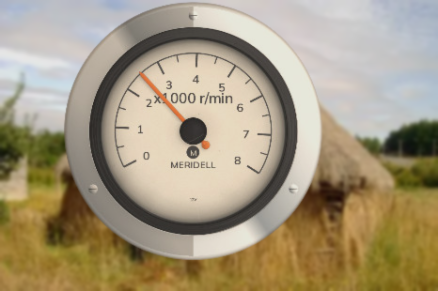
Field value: 2500rpm
